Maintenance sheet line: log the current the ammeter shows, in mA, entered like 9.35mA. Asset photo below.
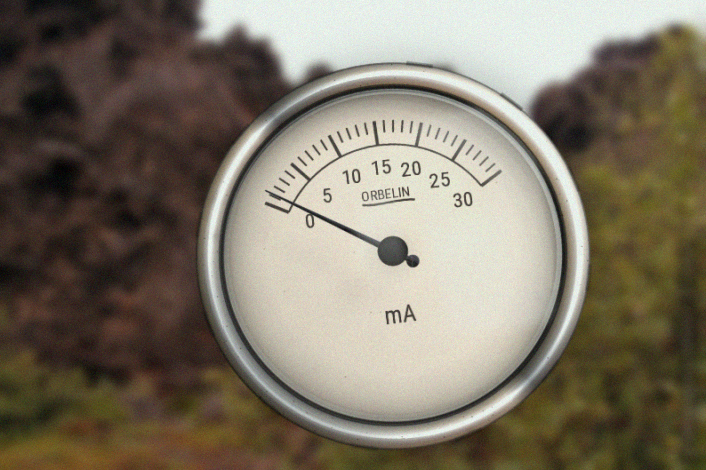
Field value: 1mA
